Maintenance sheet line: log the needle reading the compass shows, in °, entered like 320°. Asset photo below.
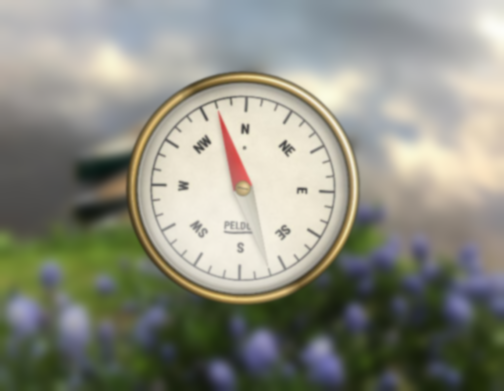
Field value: 340°
